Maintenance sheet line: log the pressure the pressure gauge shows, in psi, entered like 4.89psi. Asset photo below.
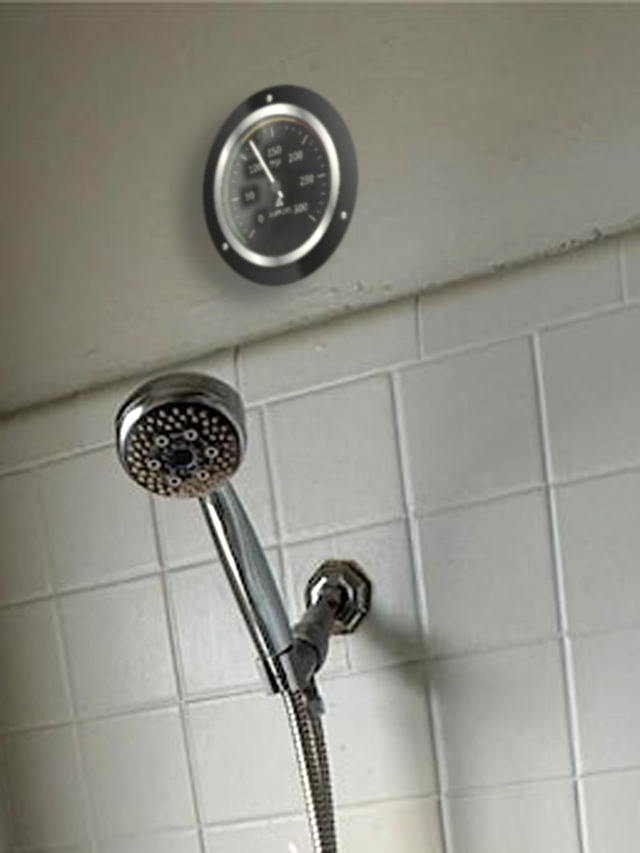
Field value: 120psi
